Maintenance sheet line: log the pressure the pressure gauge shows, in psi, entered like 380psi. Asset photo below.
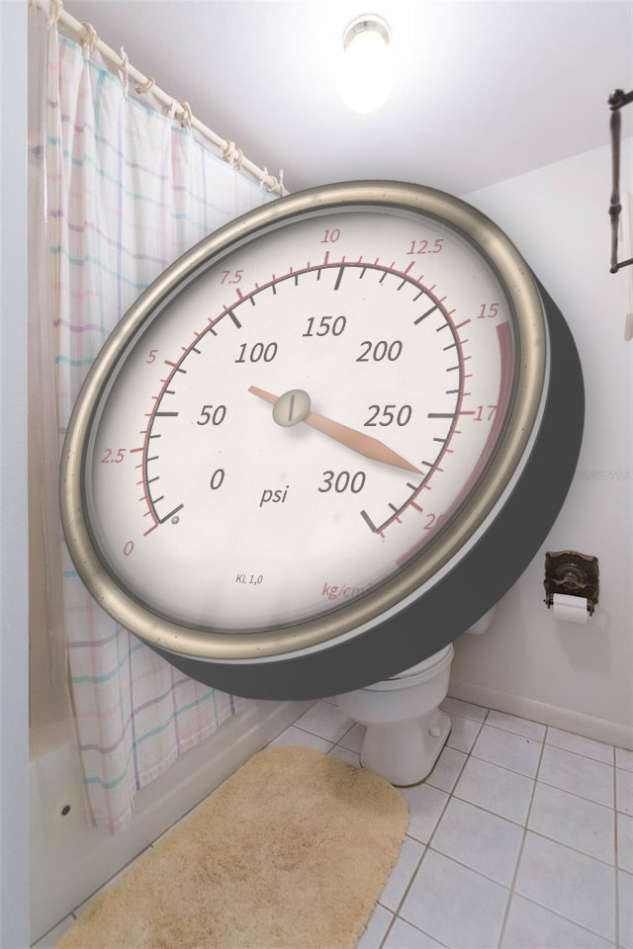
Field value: 275psi
